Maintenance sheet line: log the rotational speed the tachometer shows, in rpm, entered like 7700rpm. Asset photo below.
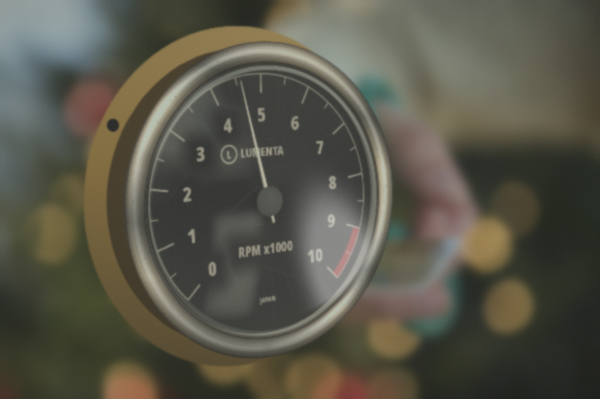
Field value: 4500rpm
